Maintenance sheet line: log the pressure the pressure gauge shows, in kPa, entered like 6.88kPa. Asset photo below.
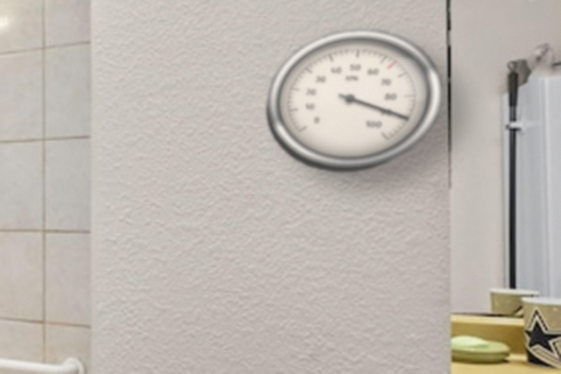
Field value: 90kPa
